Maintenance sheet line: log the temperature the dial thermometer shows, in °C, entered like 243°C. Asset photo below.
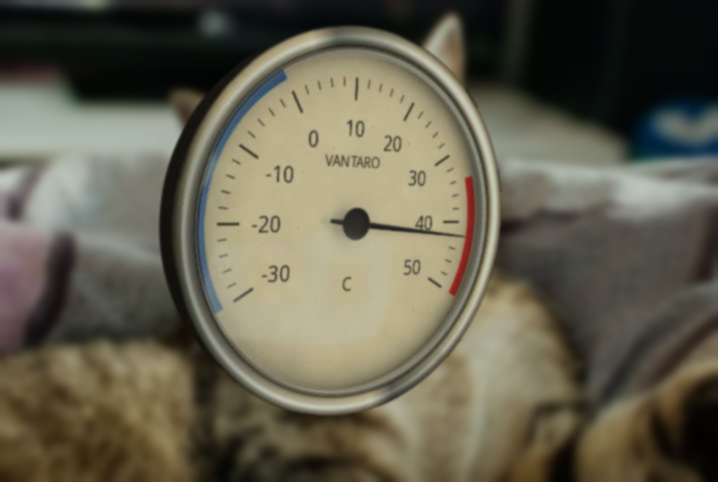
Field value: 42°C
